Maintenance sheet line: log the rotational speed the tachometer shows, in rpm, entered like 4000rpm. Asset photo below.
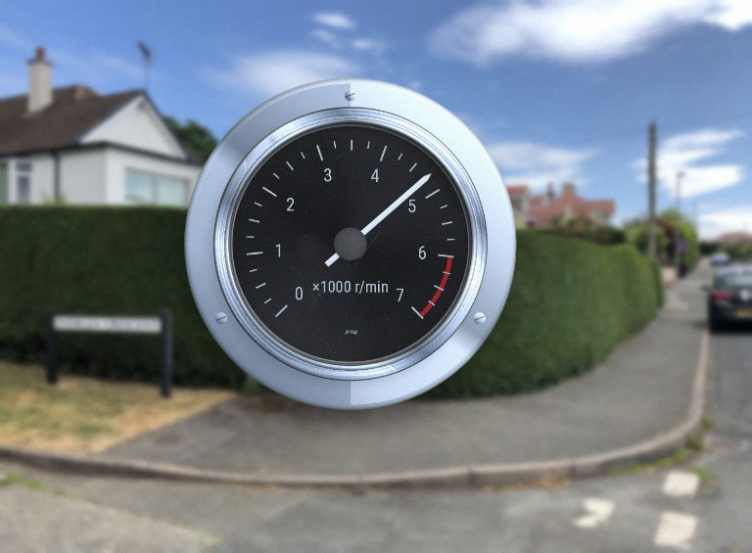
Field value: 4750rpm
